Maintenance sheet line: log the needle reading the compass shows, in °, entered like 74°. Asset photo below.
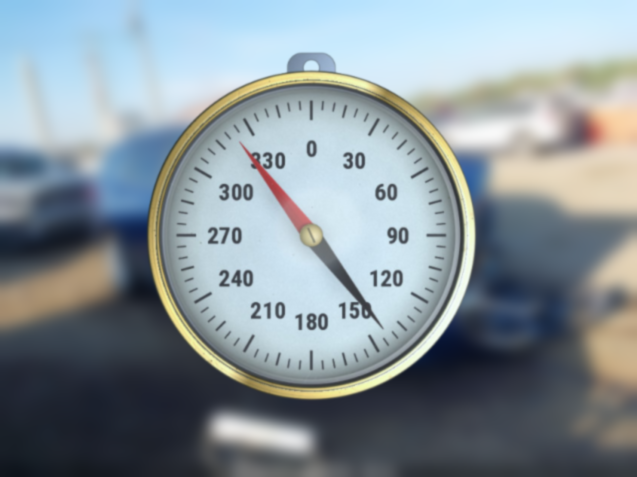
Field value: 322.5°
